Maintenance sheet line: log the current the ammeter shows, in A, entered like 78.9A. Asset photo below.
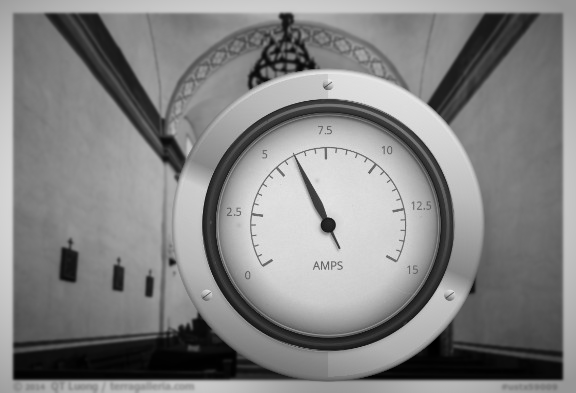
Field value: 6A
